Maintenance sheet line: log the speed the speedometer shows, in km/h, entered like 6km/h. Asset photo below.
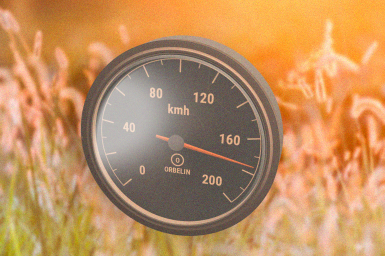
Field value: 175km/h
